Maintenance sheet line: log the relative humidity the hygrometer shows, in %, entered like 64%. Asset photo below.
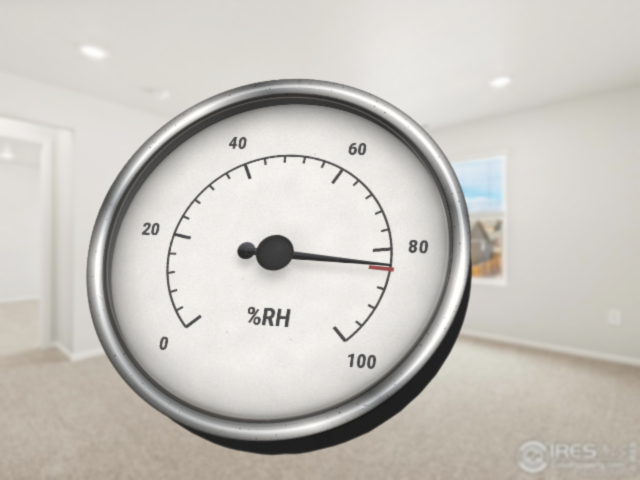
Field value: 84%
